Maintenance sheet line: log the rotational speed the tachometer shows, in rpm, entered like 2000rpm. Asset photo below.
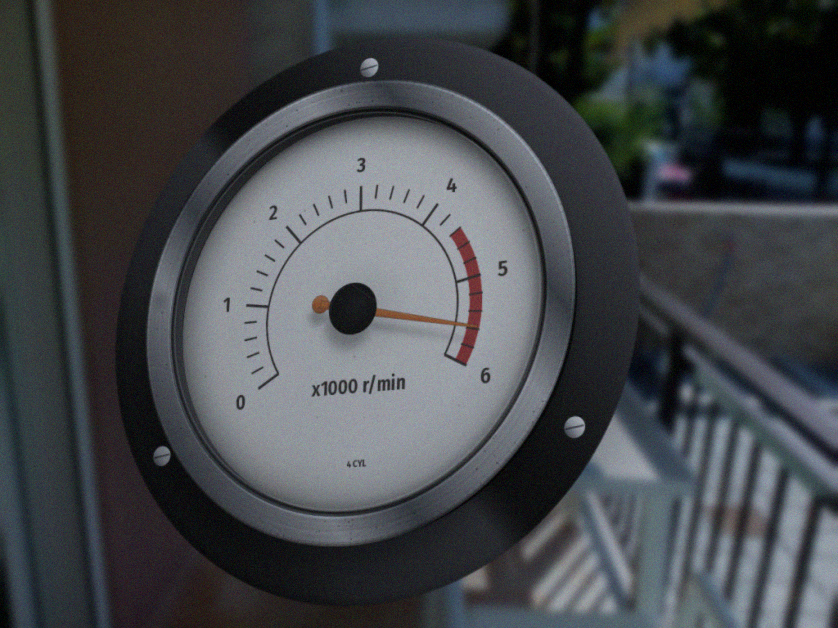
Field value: 5600rpm
